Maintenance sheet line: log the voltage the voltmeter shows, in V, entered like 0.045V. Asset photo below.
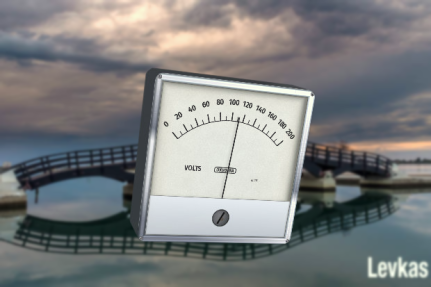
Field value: 110V
